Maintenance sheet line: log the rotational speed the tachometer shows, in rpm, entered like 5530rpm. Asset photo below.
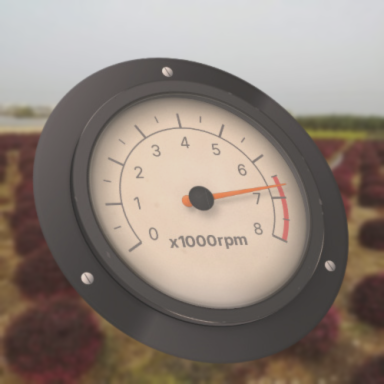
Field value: 6750rpm
